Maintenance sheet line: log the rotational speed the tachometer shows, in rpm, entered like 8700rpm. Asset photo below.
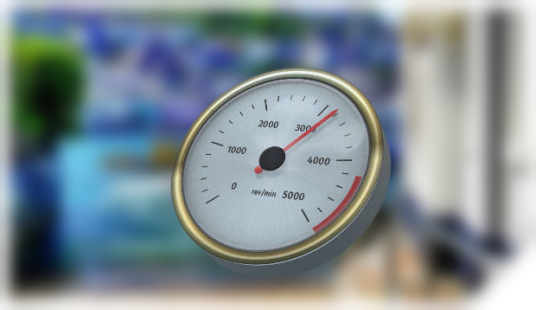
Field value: 3200rpm
